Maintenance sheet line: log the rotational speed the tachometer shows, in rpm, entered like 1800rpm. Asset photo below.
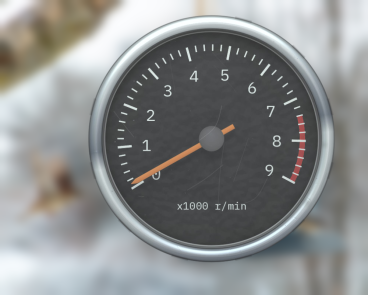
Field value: 100rpm
